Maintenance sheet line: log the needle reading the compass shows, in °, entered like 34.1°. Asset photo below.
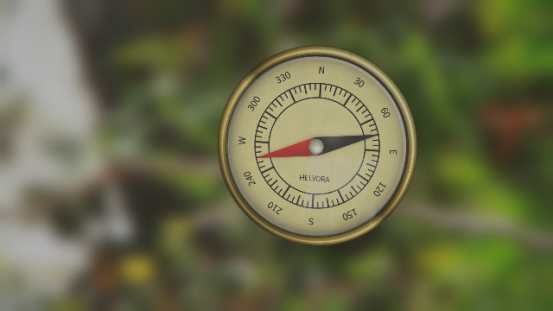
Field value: 255°
